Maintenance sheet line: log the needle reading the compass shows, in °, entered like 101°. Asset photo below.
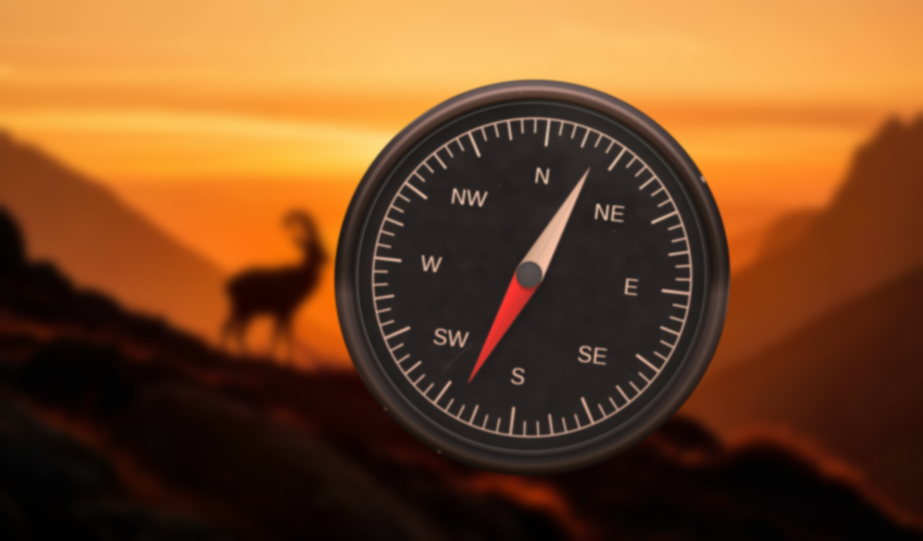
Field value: 202.5°
